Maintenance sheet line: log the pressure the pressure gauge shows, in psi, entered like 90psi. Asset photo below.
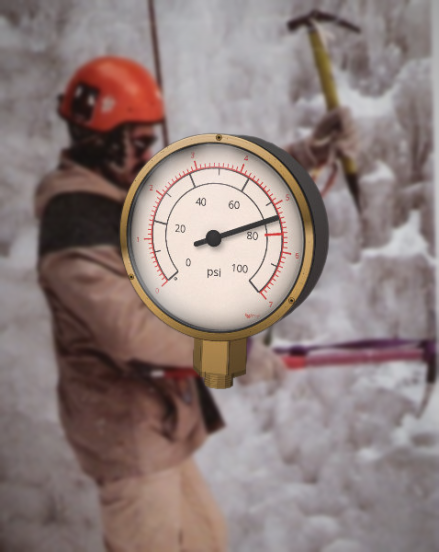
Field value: 75psi
